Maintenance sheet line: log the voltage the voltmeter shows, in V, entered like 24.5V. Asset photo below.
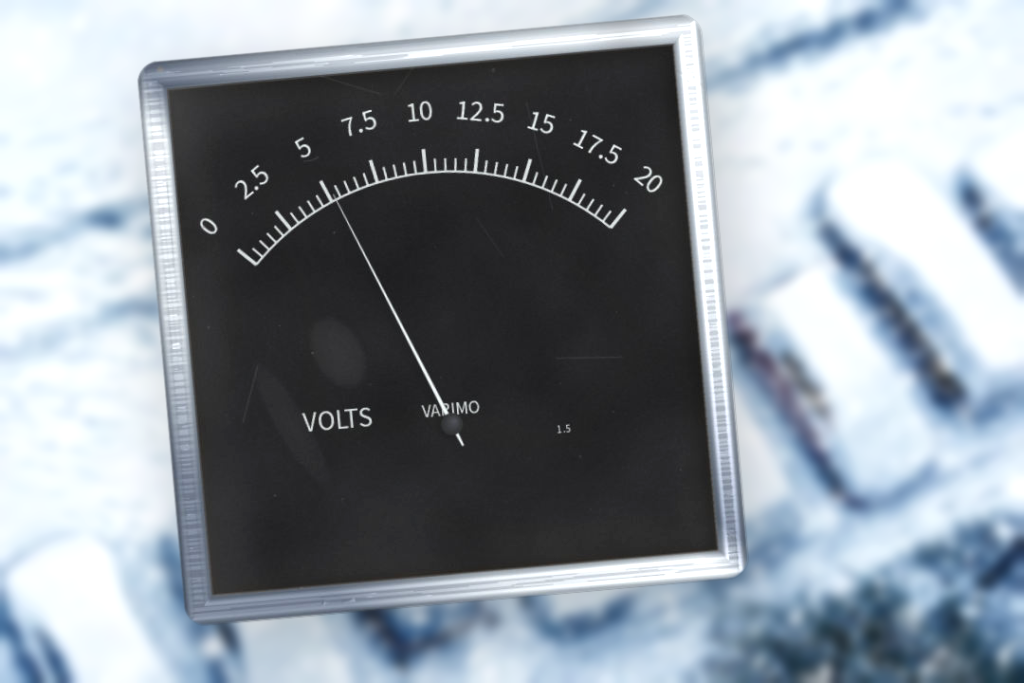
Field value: 5.25V
